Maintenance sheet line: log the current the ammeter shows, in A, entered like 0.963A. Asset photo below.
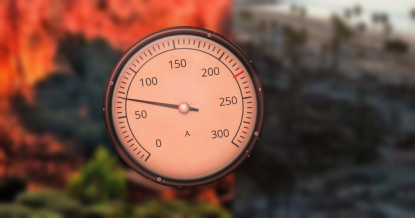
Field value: 70A
